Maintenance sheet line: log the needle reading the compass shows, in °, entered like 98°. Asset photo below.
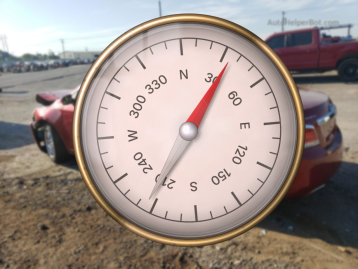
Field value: 35°
